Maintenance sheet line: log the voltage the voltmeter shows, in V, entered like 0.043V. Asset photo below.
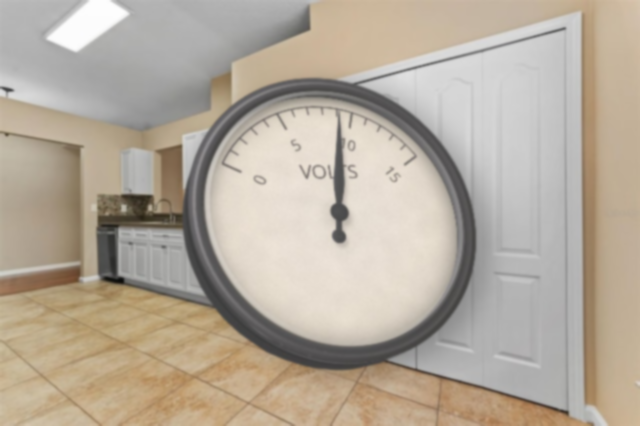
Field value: 9V
